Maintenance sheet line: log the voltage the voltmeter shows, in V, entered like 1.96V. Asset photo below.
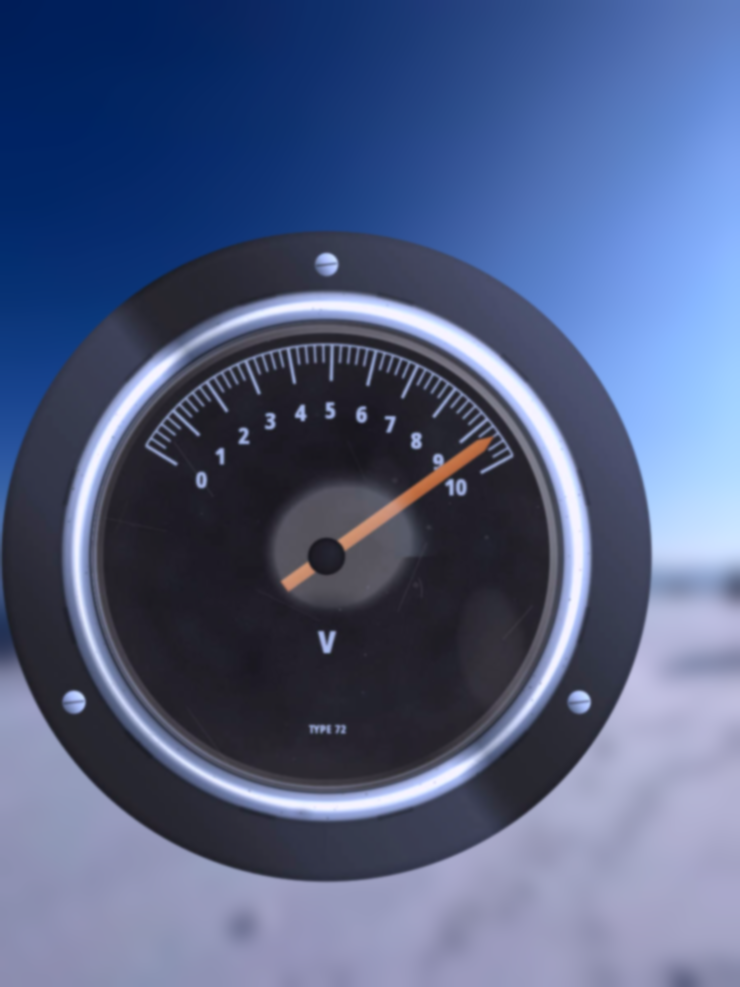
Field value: 9.4V
